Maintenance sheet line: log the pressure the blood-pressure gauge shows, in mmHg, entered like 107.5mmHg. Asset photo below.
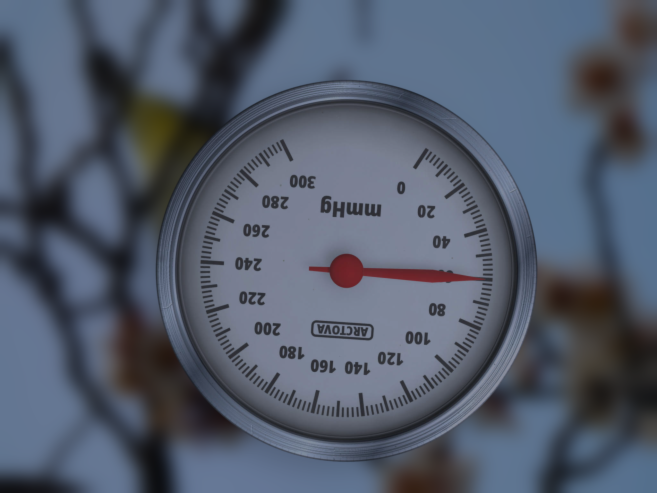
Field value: 60mmHg
